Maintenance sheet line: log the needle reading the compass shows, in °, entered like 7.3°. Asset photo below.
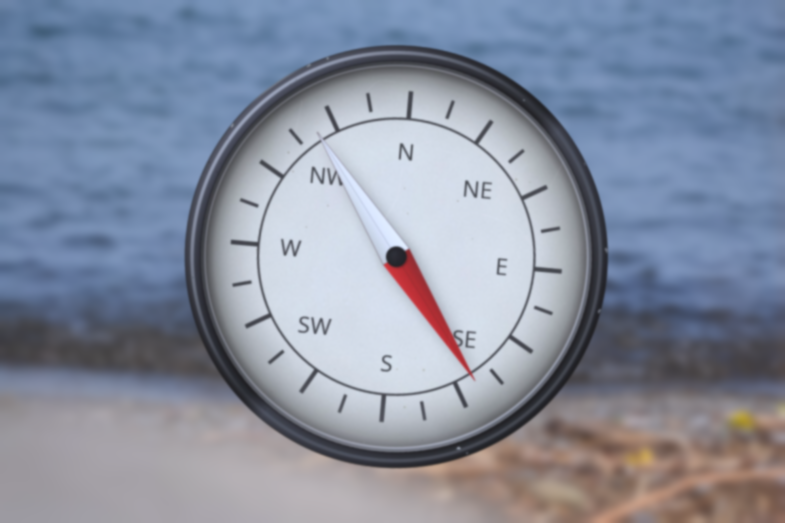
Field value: 142.5°
